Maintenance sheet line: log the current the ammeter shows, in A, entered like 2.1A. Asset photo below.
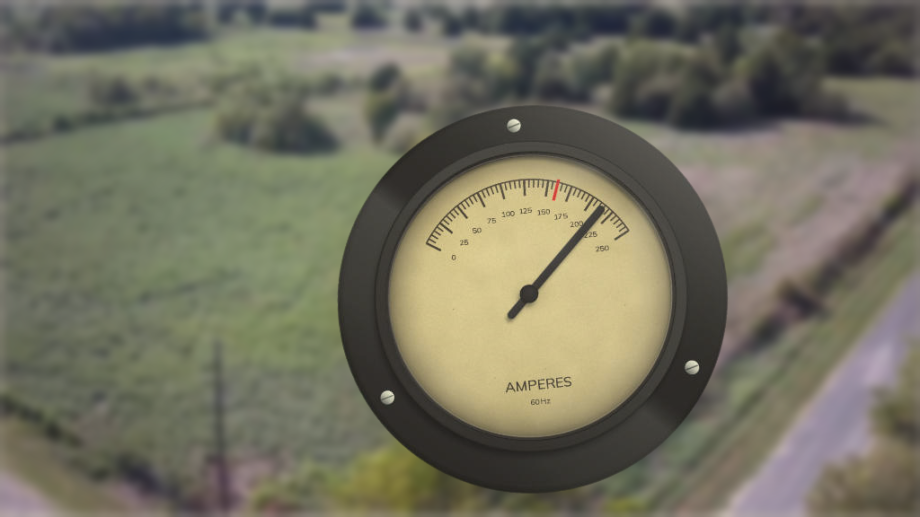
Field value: 215A
